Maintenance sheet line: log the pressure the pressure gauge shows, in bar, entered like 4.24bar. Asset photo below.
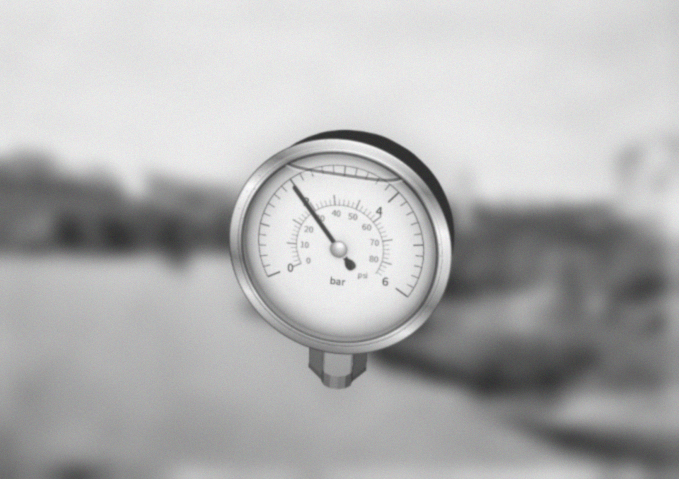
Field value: 2bar
